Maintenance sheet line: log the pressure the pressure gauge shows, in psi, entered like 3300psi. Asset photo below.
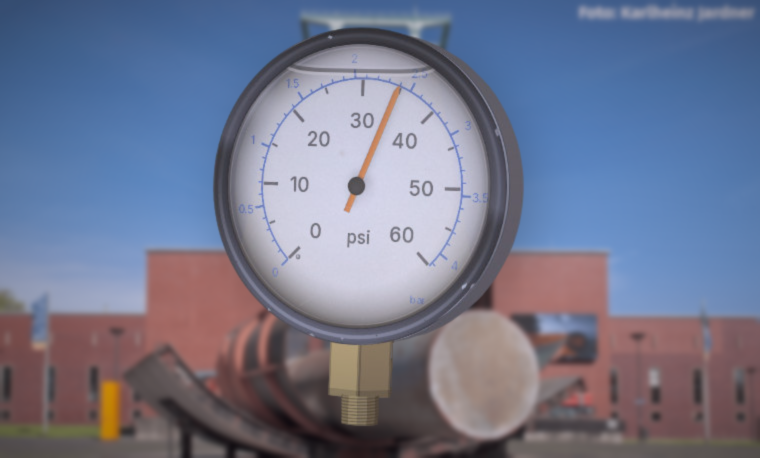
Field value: 35psi
